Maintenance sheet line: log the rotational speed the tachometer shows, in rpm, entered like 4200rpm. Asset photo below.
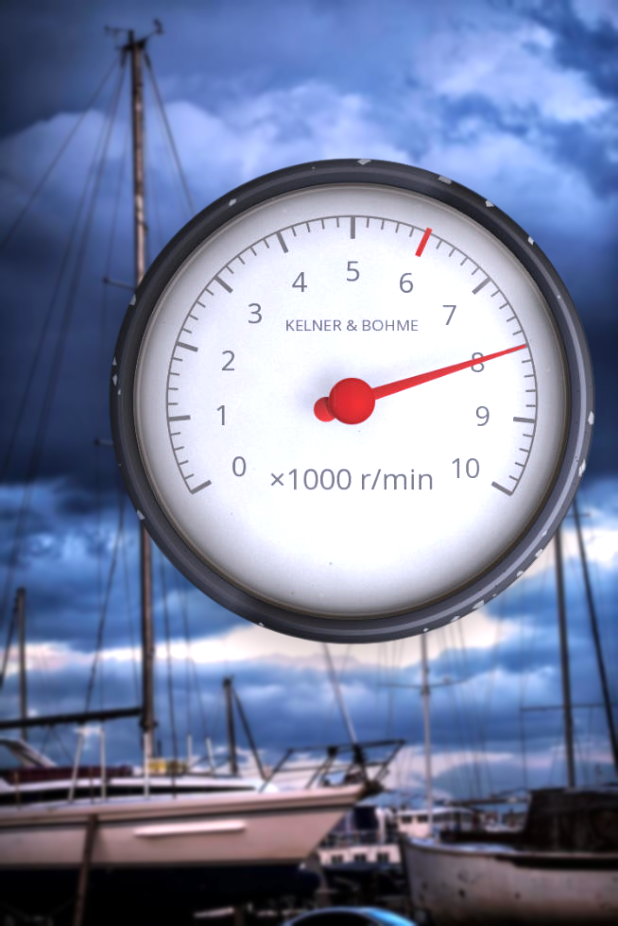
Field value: 8000rpm
